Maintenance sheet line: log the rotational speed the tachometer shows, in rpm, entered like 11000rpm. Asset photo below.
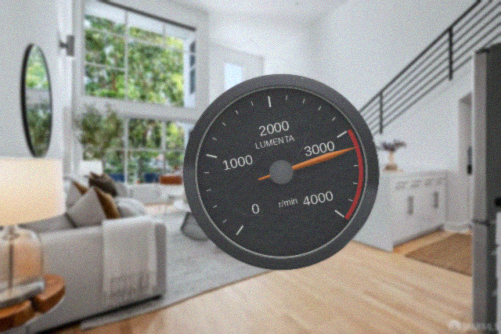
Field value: 3200rpm
